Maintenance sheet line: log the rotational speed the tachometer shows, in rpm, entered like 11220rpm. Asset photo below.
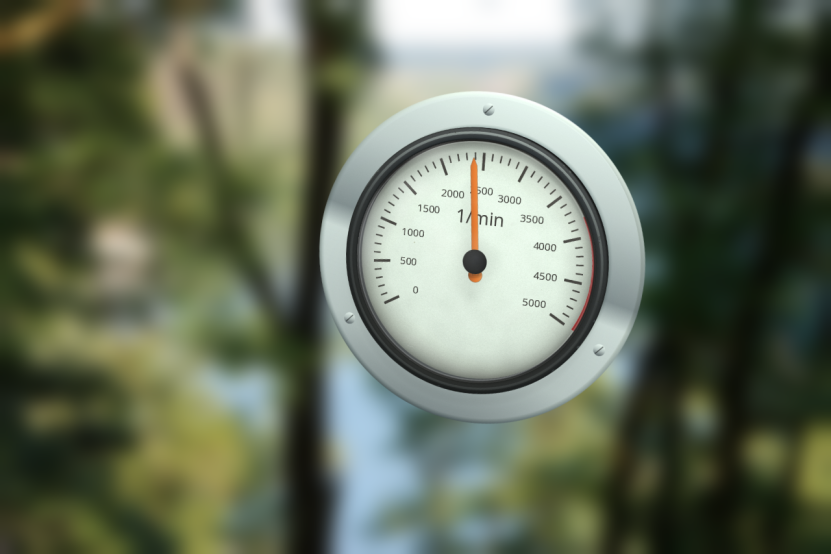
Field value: 2400rpm
